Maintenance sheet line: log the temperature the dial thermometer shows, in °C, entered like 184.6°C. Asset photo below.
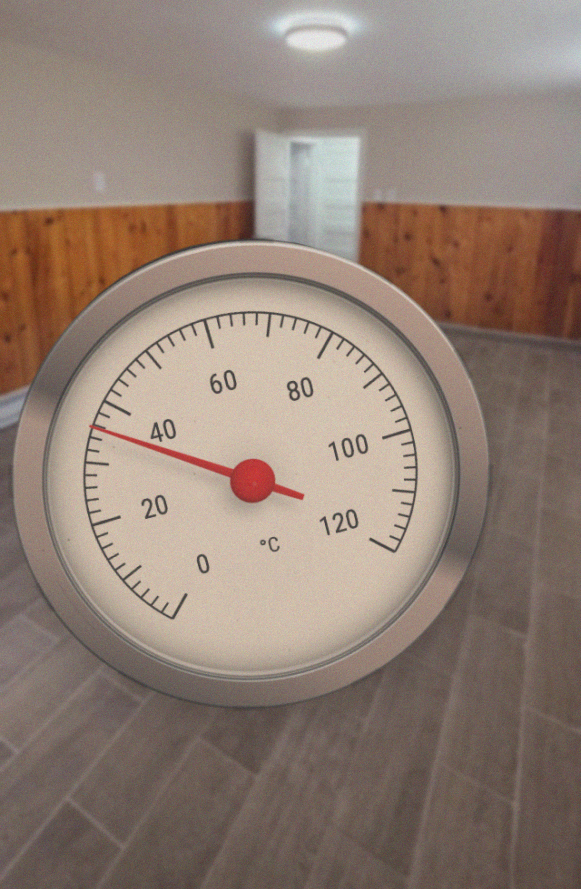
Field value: 36°C
